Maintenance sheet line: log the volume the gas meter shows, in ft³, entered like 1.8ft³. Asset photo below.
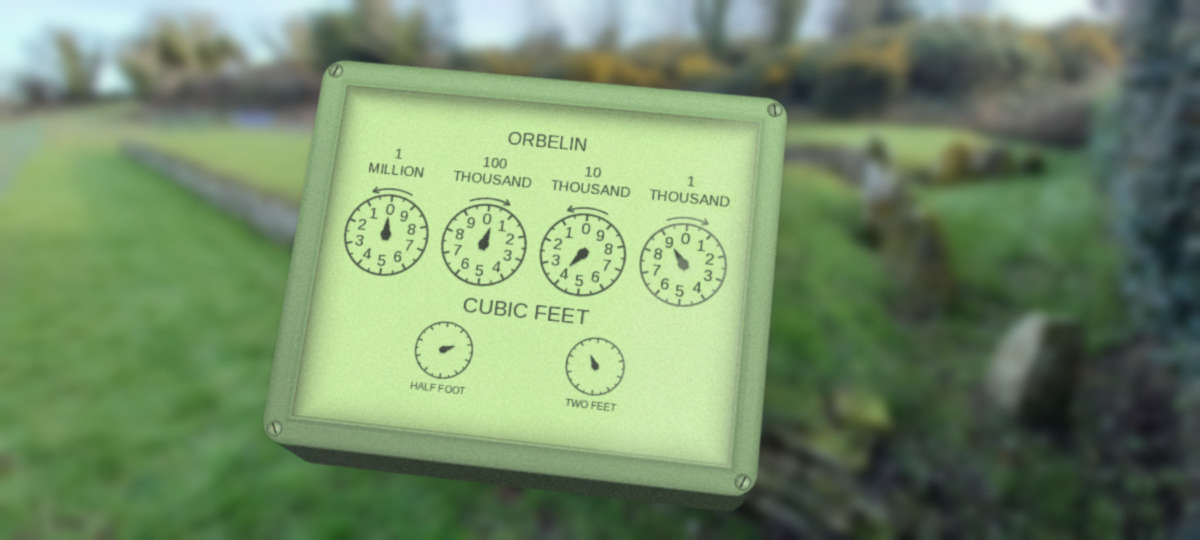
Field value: 3900ft³
